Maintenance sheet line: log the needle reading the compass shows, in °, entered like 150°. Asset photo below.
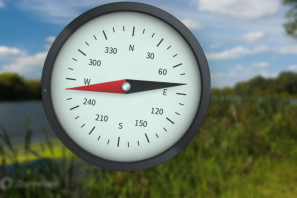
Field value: 260°
